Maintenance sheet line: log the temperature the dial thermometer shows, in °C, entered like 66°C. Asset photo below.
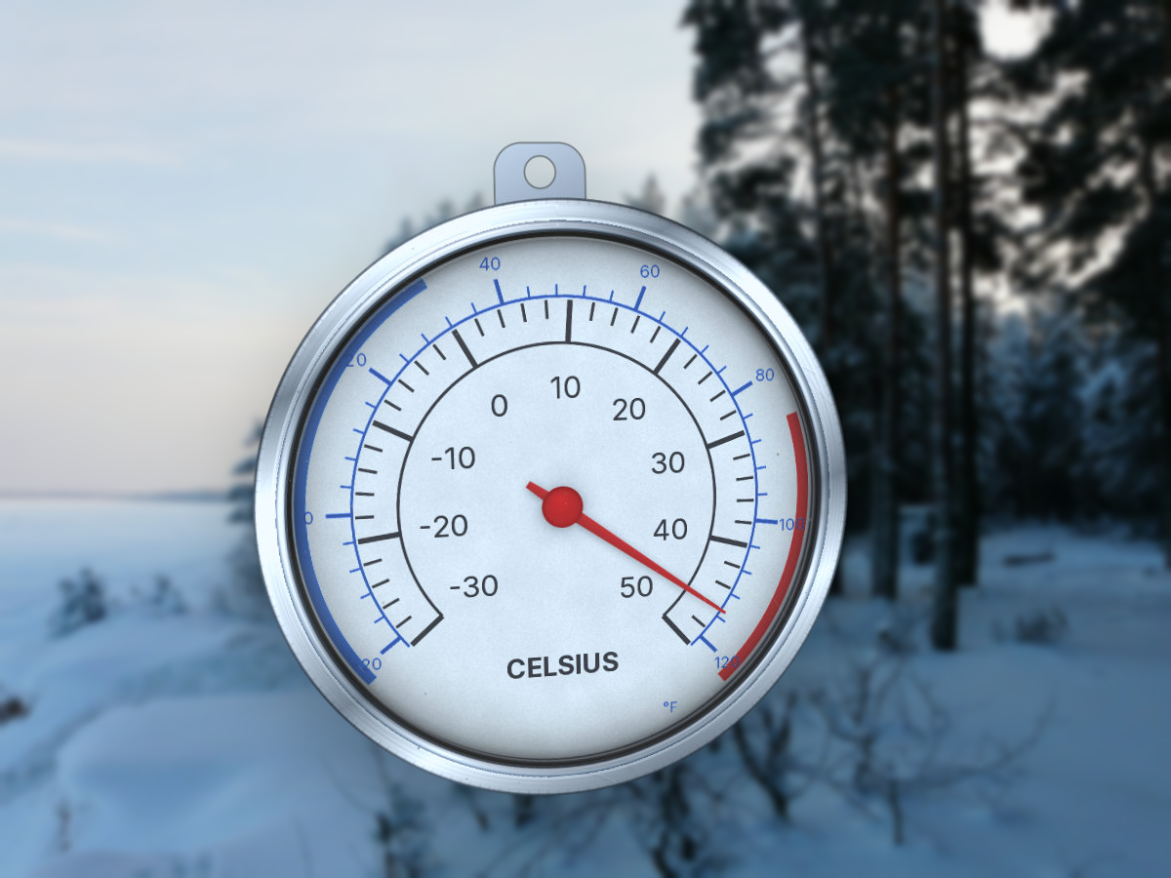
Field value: 46°C
